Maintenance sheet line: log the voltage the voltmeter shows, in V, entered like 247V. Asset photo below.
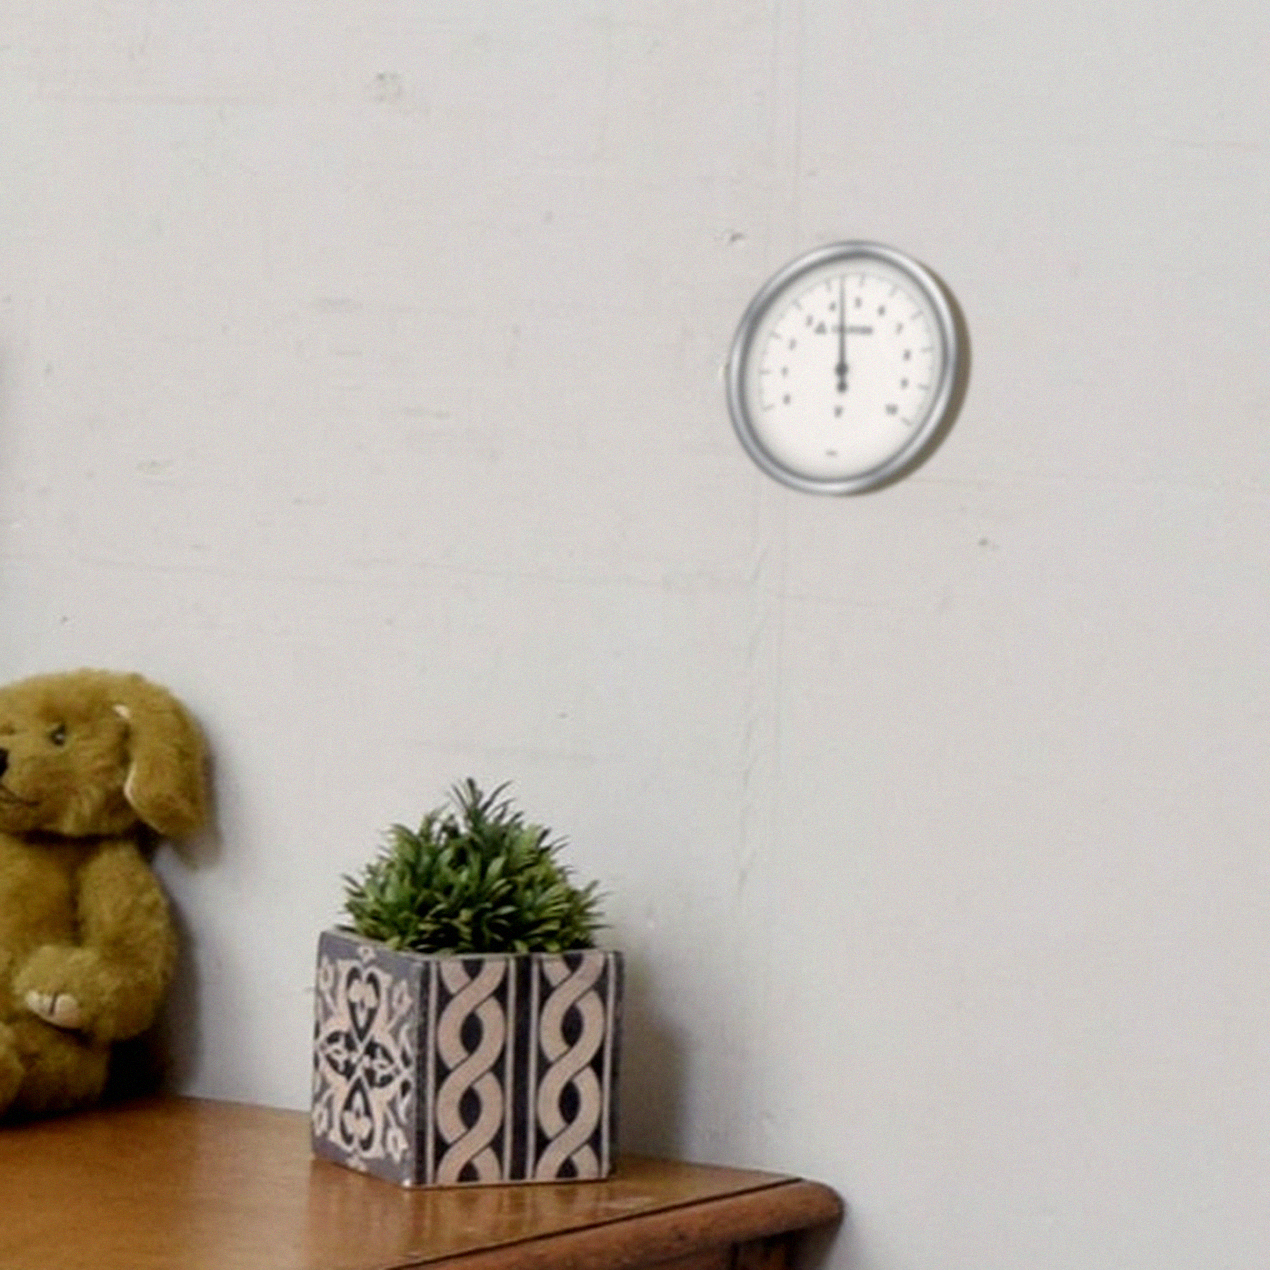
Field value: 4.5V
